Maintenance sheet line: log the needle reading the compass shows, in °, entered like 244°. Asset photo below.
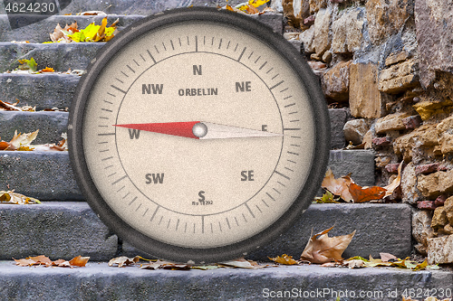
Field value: 275°
